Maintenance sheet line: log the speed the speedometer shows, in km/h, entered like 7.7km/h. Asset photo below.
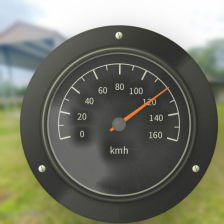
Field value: 120km/h
